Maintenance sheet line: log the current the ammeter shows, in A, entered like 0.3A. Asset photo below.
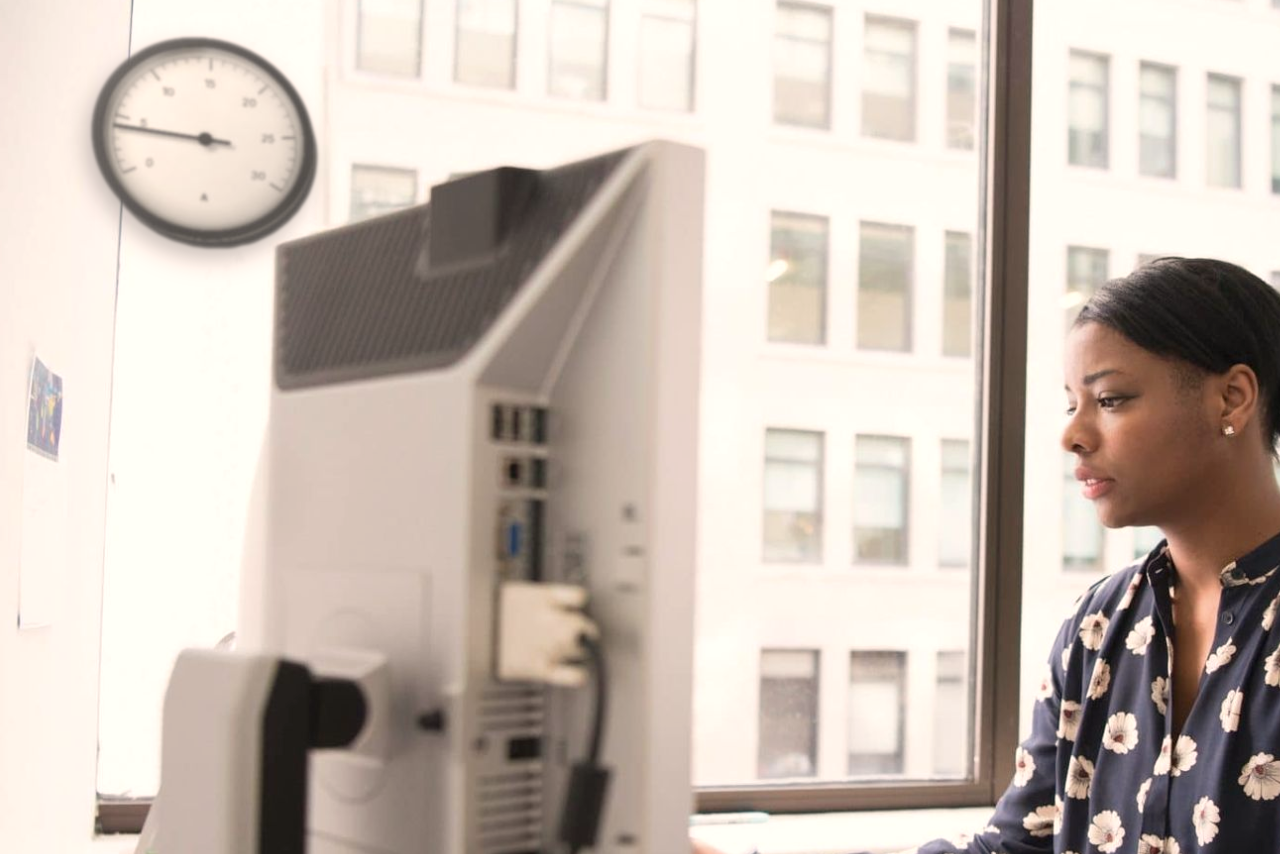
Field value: 4A
